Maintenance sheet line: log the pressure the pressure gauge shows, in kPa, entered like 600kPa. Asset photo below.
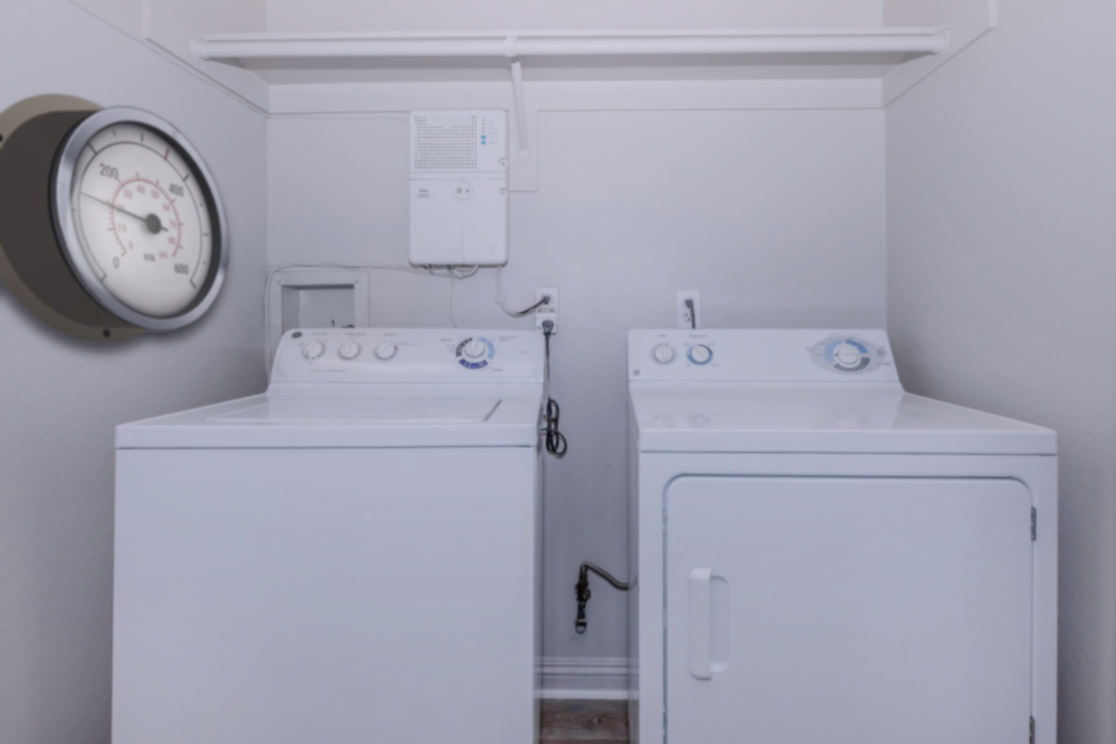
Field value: 125kPa
